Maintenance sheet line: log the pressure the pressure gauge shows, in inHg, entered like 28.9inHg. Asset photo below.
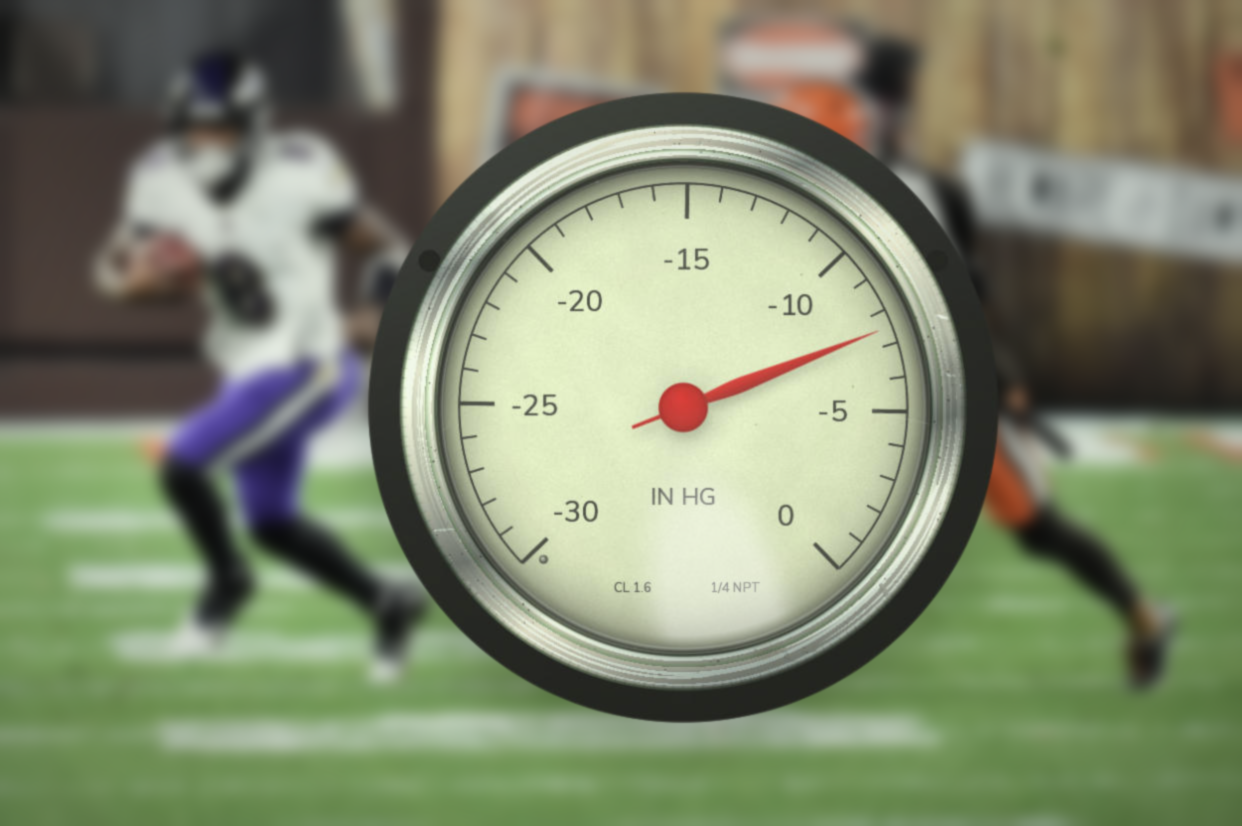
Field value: -7.5inHg
